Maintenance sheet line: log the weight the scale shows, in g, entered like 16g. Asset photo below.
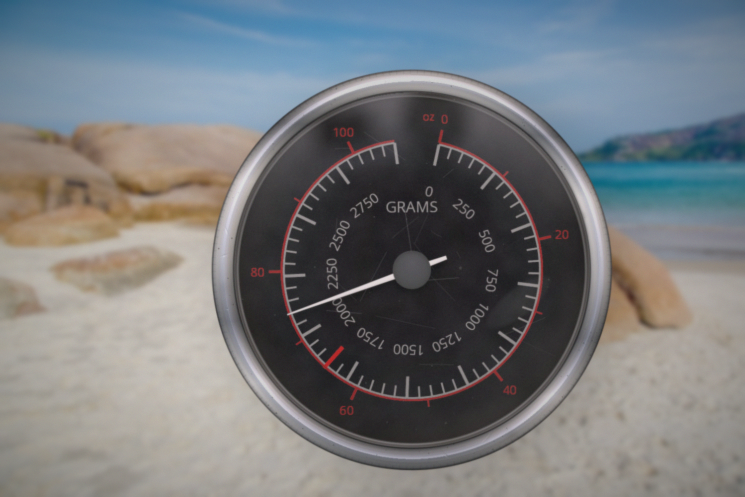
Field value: 2100g
